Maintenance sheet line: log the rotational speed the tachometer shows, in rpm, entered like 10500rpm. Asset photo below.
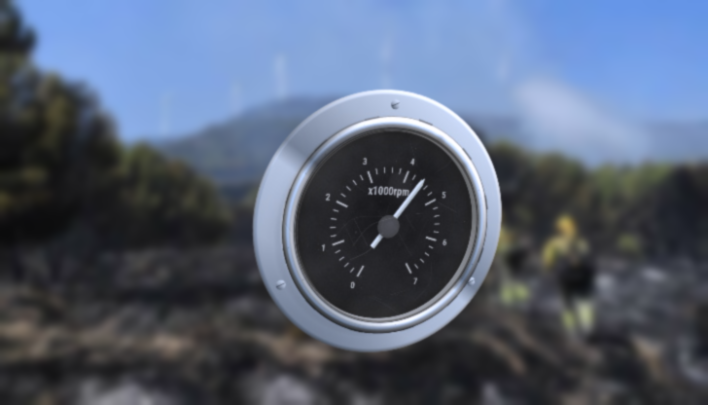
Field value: 4400rpm
